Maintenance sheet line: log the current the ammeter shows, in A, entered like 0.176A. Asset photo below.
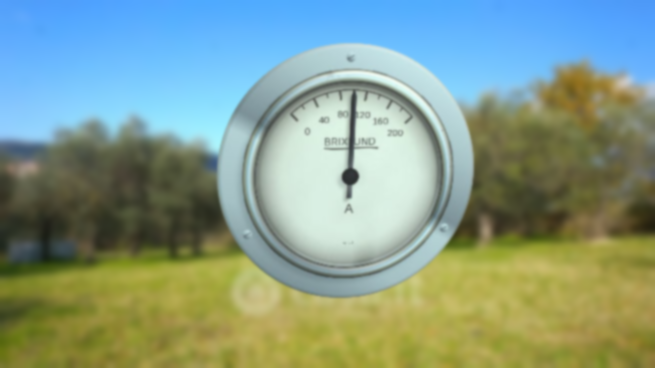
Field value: 100A
